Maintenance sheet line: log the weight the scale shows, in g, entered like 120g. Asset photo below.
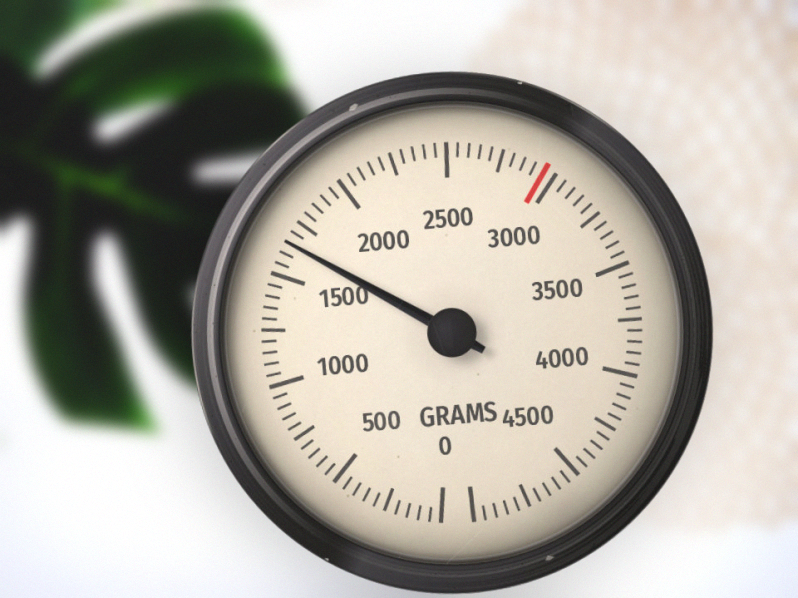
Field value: 1650g
